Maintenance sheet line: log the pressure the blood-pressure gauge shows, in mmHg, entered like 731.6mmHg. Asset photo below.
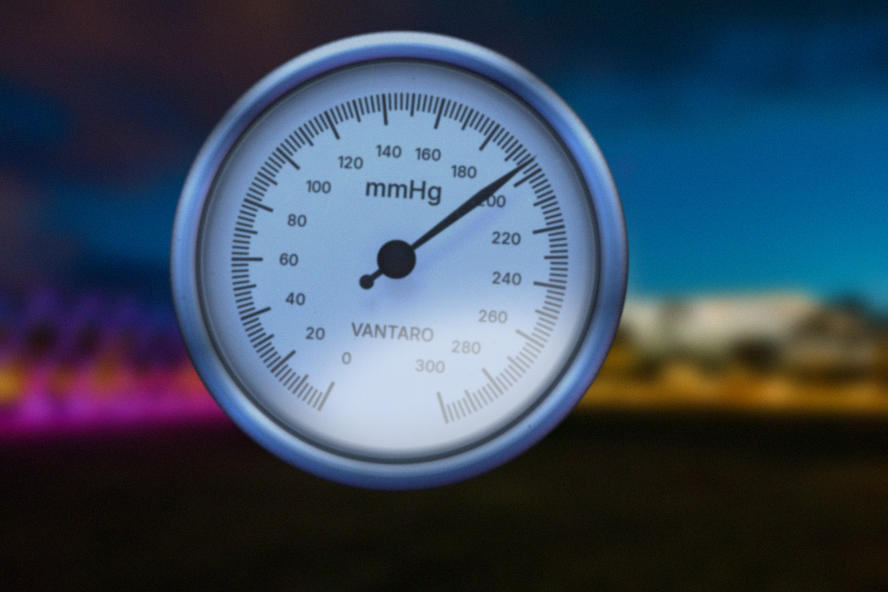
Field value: 196mmHg
